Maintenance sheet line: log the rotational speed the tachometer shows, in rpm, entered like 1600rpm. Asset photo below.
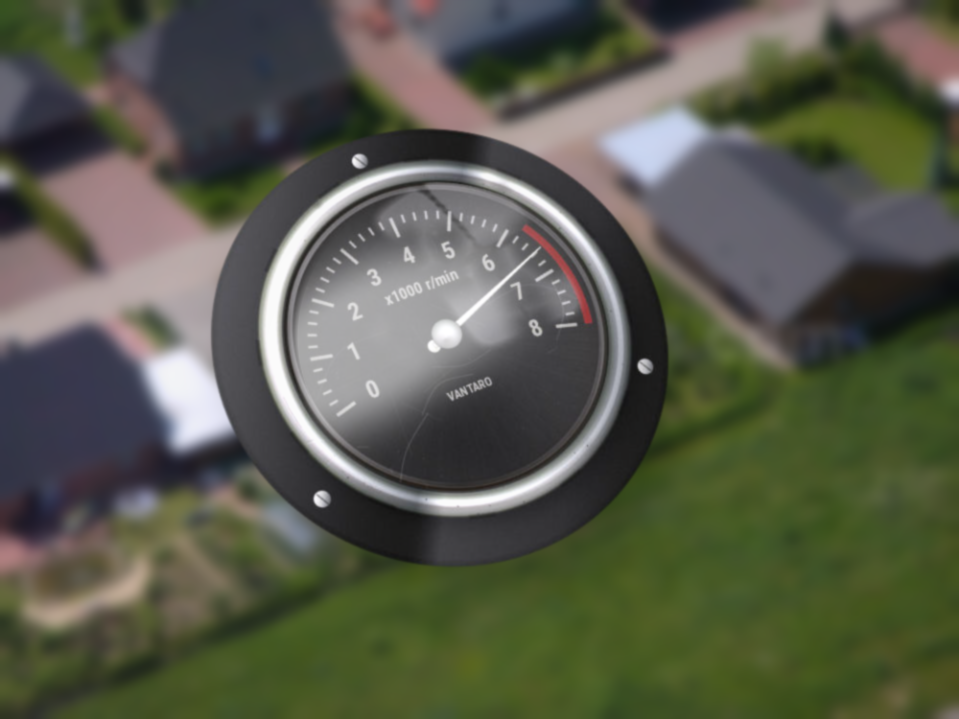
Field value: 6600rpm
